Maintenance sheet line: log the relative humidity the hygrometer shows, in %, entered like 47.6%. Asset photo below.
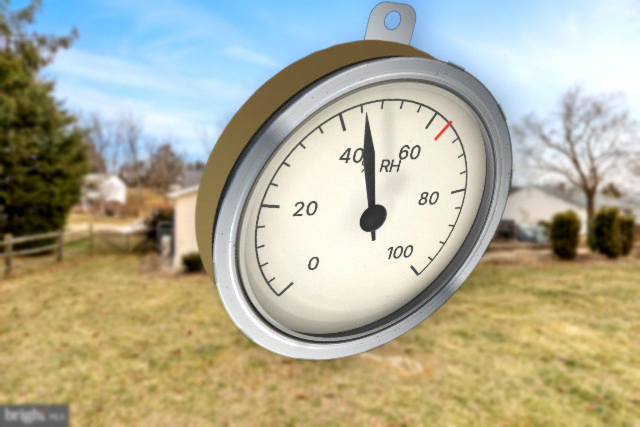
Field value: 44%
